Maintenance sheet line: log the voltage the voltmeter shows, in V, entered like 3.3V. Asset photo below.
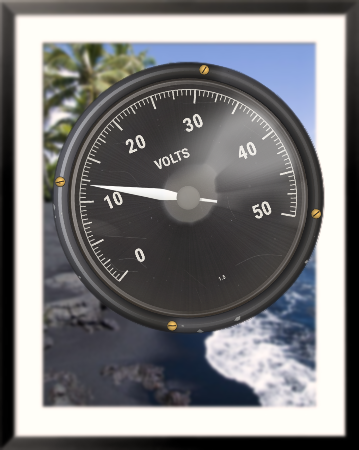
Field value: 12V
